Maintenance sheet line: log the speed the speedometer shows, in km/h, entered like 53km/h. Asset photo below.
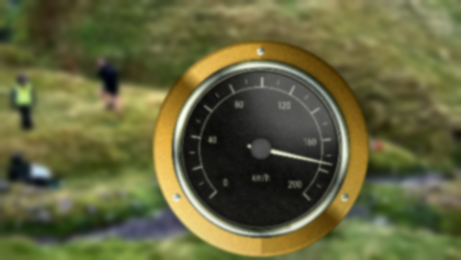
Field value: 175km/h
